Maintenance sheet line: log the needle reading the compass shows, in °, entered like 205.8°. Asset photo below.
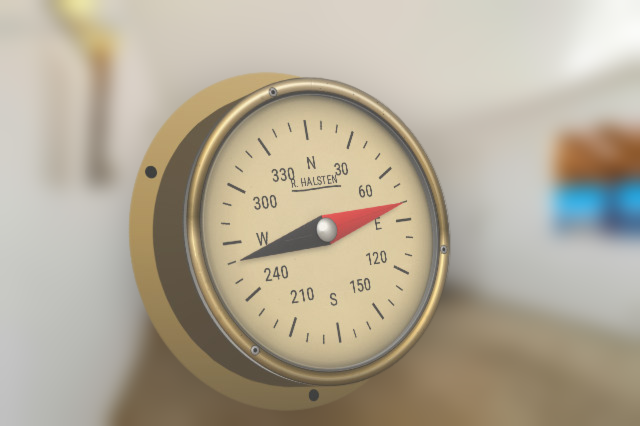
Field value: 80°
